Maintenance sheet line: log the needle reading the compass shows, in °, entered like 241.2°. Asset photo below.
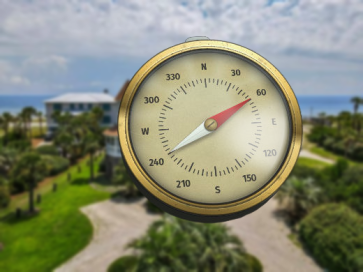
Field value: 60°
